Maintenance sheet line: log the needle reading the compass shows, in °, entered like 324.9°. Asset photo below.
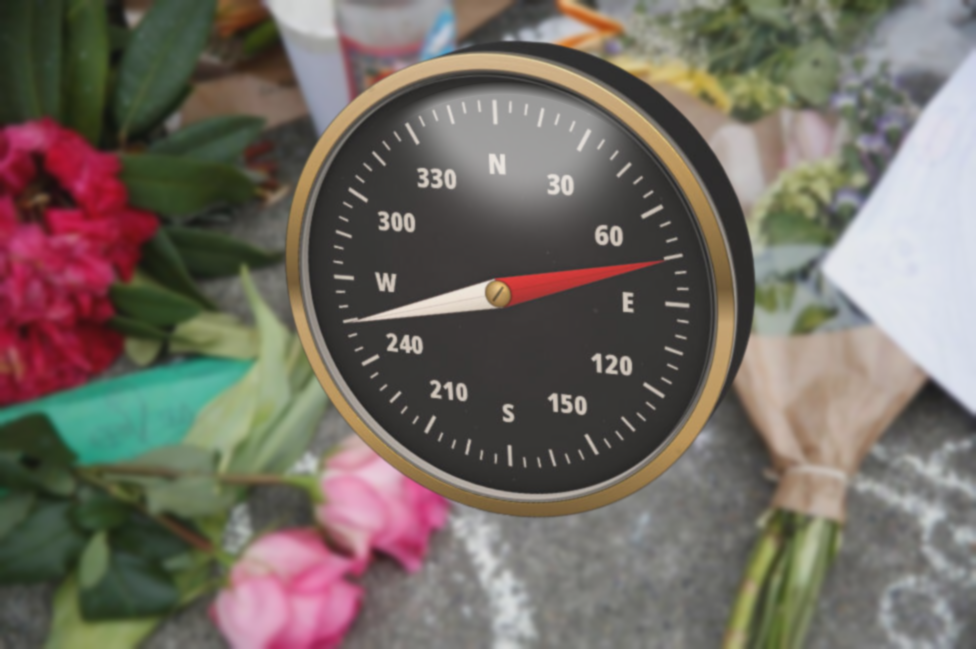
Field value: 75°
